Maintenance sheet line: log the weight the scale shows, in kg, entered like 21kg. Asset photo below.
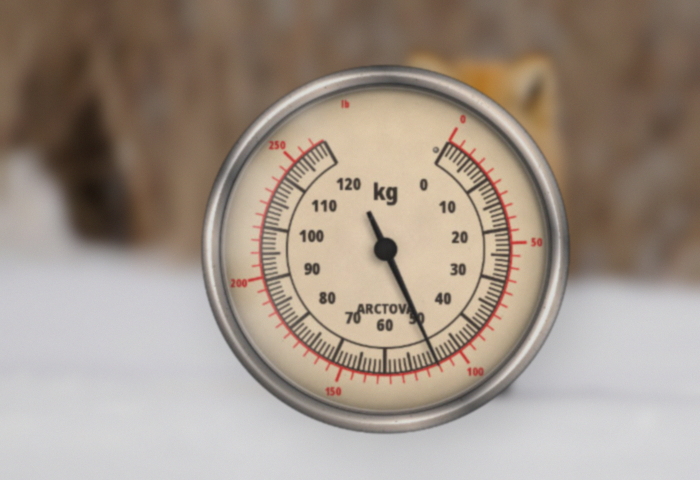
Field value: 50kg
